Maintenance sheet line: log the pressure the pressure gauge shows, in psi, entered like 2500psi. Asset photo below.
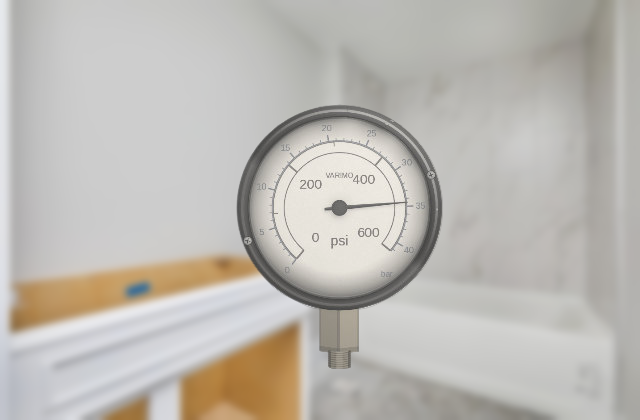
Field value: 500psi
